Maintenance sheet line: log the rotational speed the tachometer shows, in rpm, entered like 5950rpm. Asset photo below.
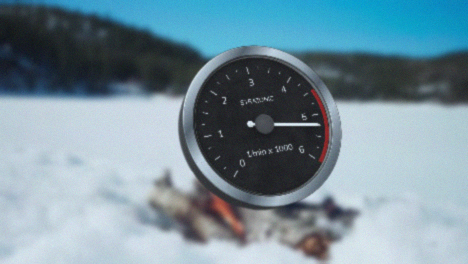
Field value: 5250rpm
